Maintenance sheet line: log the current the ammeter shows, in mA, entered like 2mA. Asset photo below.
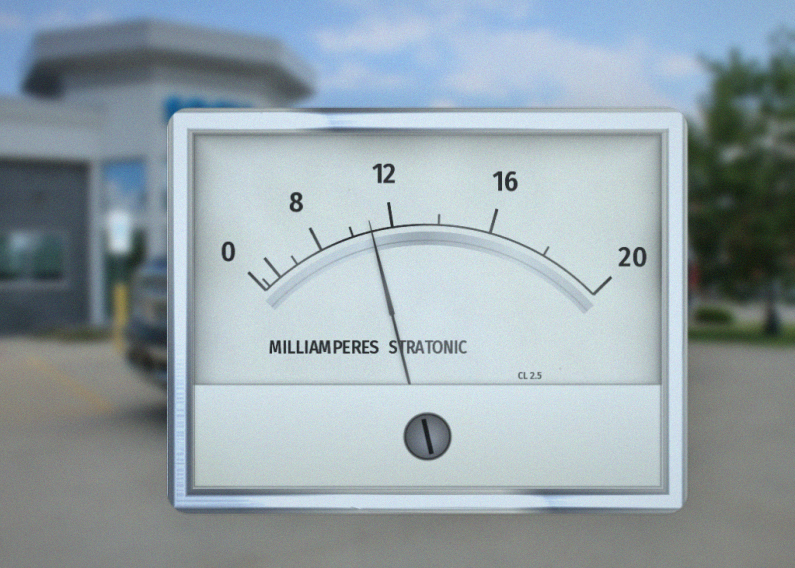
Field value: 11mA
